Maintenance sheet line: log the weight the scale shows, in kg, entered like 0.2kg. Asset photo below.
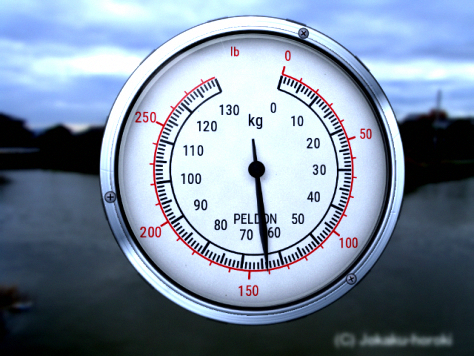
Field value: 64kg
